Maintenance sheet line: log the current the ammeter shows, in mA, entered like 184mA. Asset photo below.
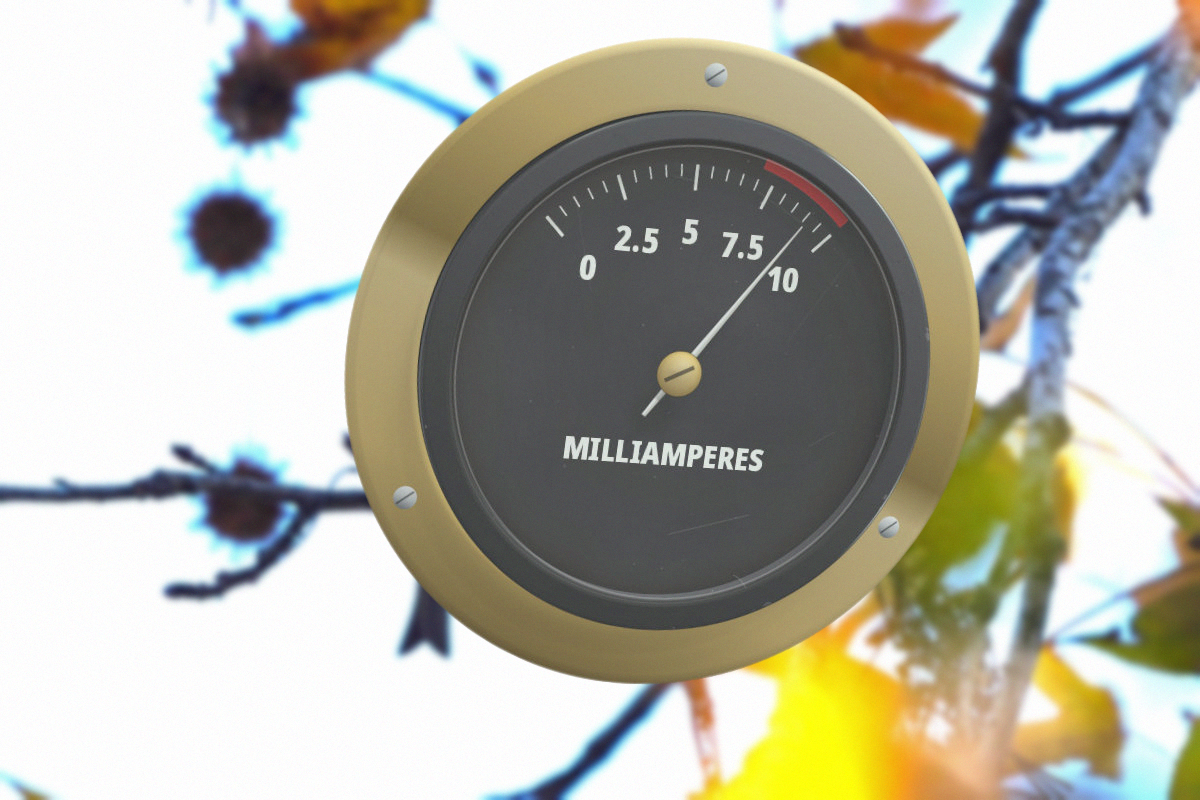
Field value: 9mA
